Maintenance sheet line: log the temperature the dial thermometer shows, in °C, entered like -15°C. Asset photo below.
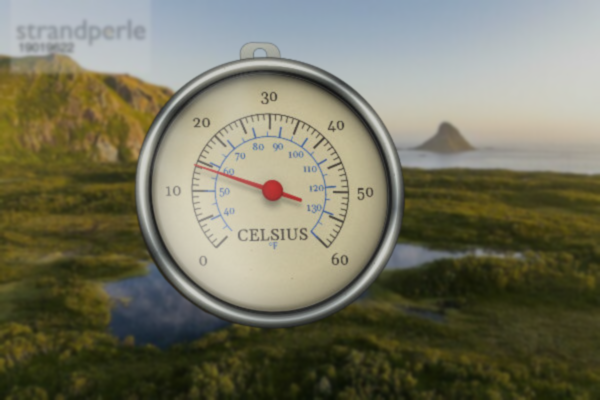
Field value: 14°C
